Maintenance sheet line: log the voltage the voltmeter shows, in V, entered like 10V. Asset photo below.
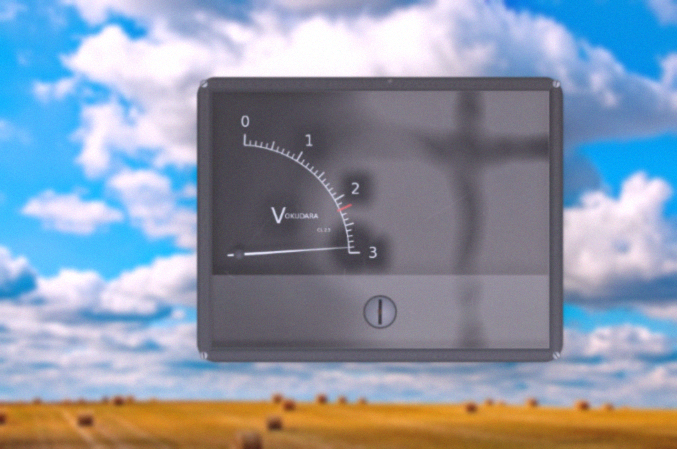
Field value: 2.9V
